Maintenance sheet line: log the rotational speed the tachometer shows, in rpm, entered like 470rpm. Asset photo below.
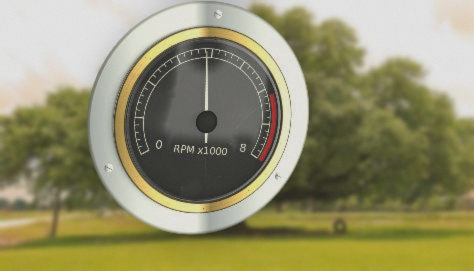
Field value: 3800rpm
